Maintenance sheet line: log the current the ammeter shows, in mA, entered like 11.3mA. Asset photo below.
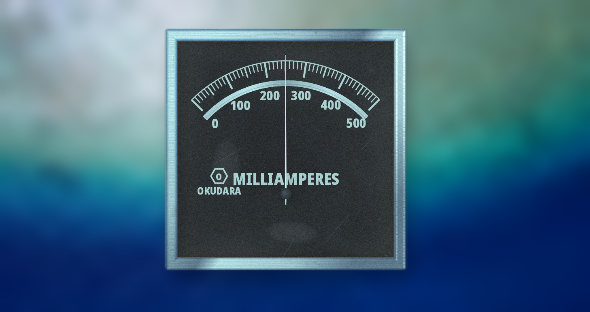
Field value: 250mA
